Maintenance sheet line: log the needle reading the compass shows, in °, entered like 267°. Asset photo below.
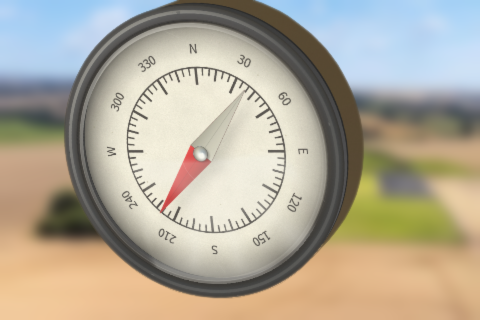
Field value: 220°
